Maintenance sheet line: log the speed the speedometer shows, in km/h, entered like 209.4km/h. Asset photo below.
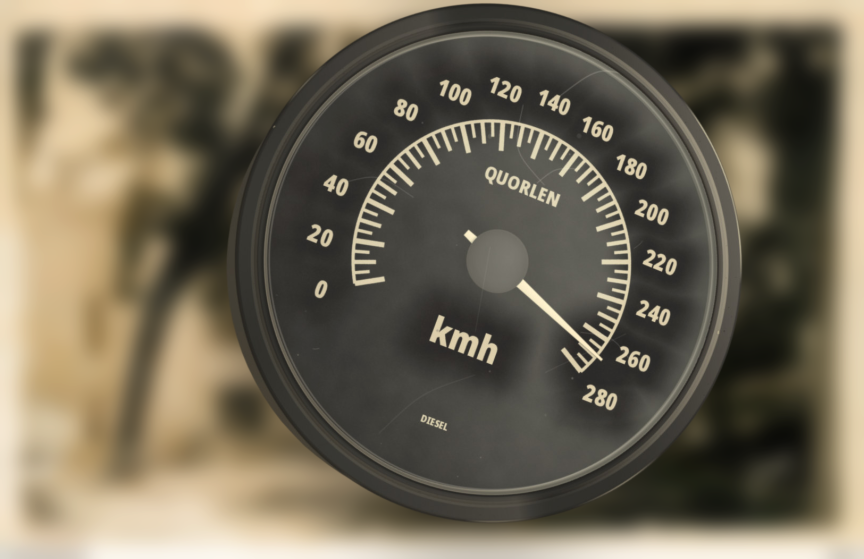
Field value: 270km/h
